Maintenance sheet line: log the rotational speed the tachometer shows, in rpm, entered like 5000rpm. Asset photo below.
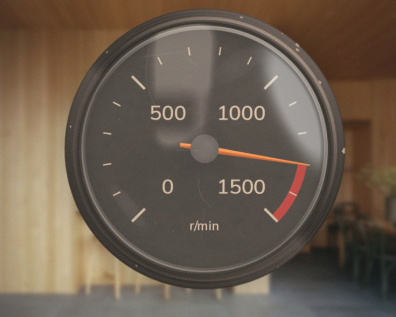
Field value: 1300rpm
